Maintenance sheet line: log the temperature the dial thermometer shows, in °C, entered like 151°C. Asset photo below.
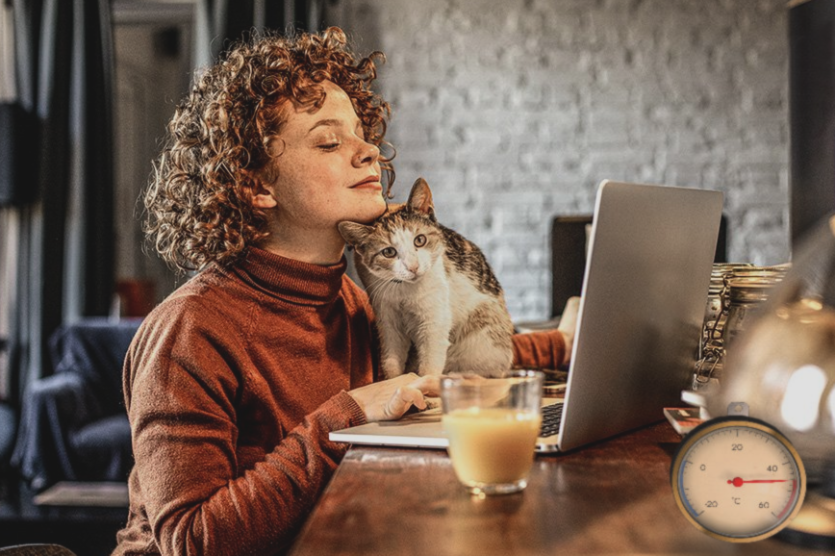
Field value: 46°C
